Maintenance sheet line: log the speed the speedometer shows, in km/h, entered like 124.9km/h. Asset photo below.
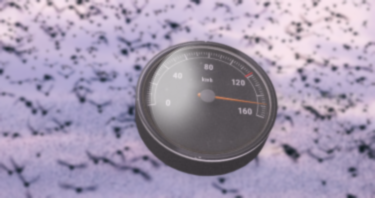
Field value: 150km/h
